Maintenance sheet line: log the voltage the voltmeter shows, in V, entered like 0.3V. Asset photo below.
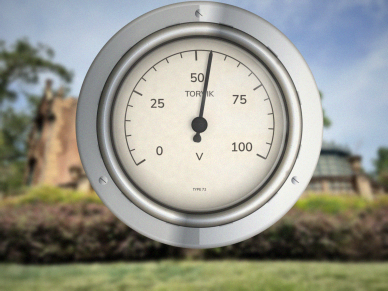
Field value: 55V
